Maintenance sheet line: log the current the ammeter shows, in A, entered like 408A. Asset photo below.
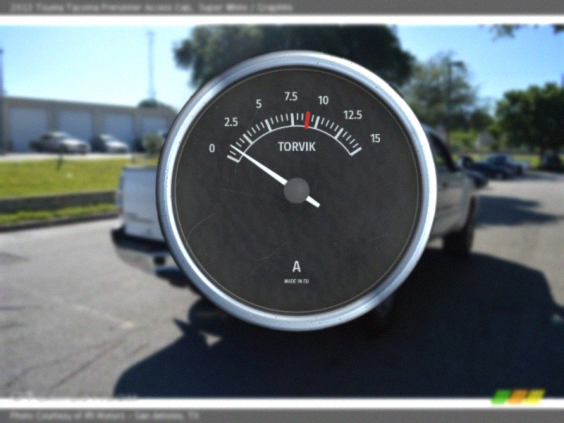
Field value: 1A
